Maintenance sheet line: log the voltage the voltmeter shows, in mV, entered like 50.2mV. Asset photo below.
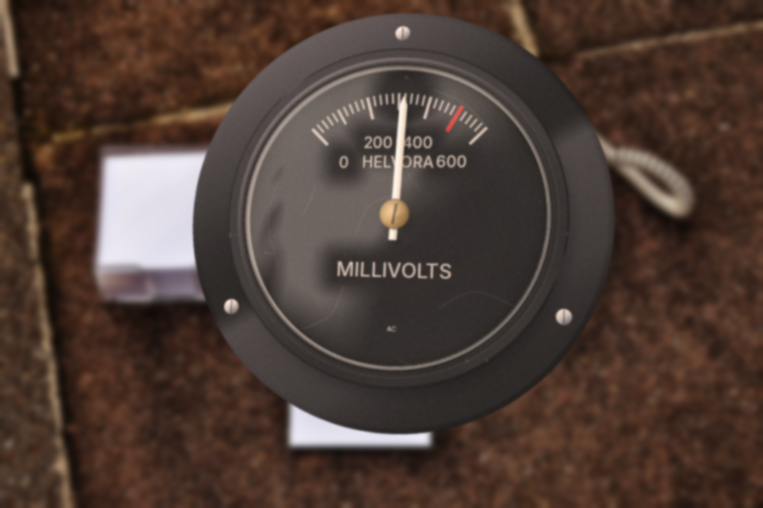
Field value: 320mV
